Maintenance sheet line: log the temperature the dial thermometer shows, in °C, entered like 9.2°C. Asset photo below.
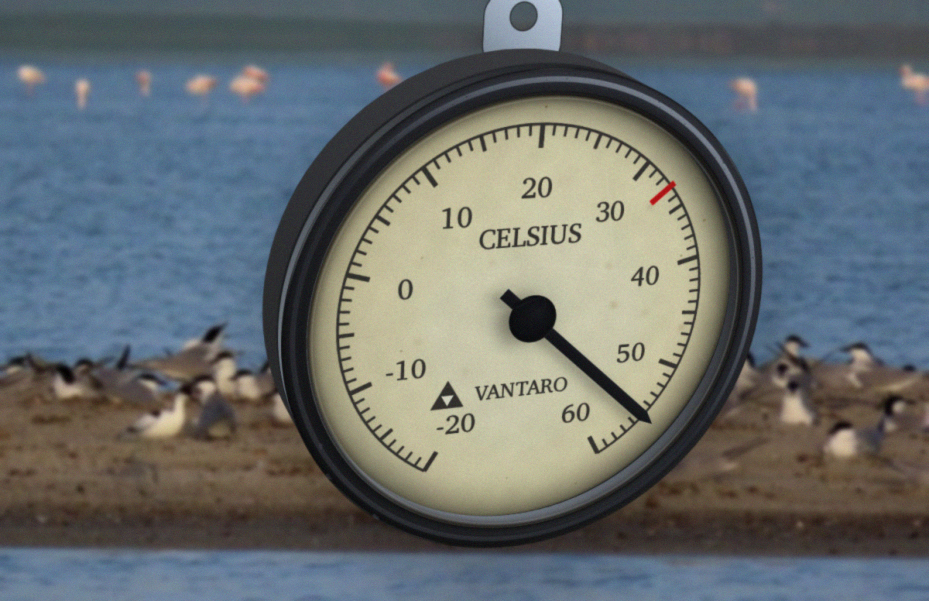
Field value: 55°C
